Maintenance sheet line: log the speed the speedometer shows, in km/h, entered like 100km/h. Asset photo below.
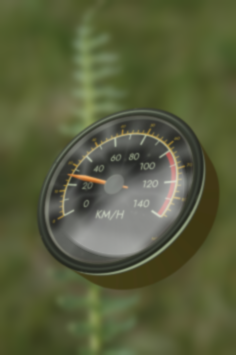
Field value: 25km/h
